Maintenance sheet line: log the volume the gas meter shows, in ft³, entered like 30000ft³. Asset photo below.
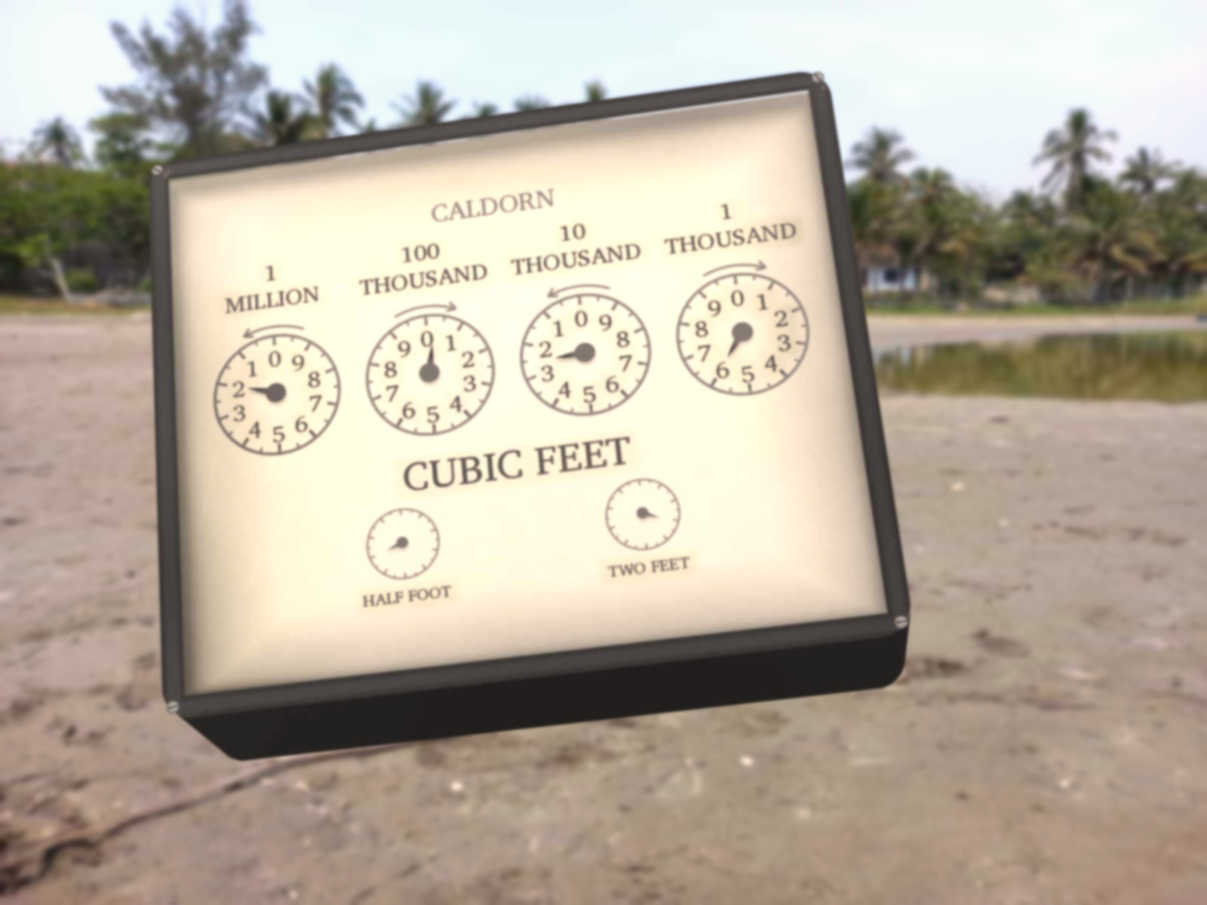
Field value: 202600ft³
